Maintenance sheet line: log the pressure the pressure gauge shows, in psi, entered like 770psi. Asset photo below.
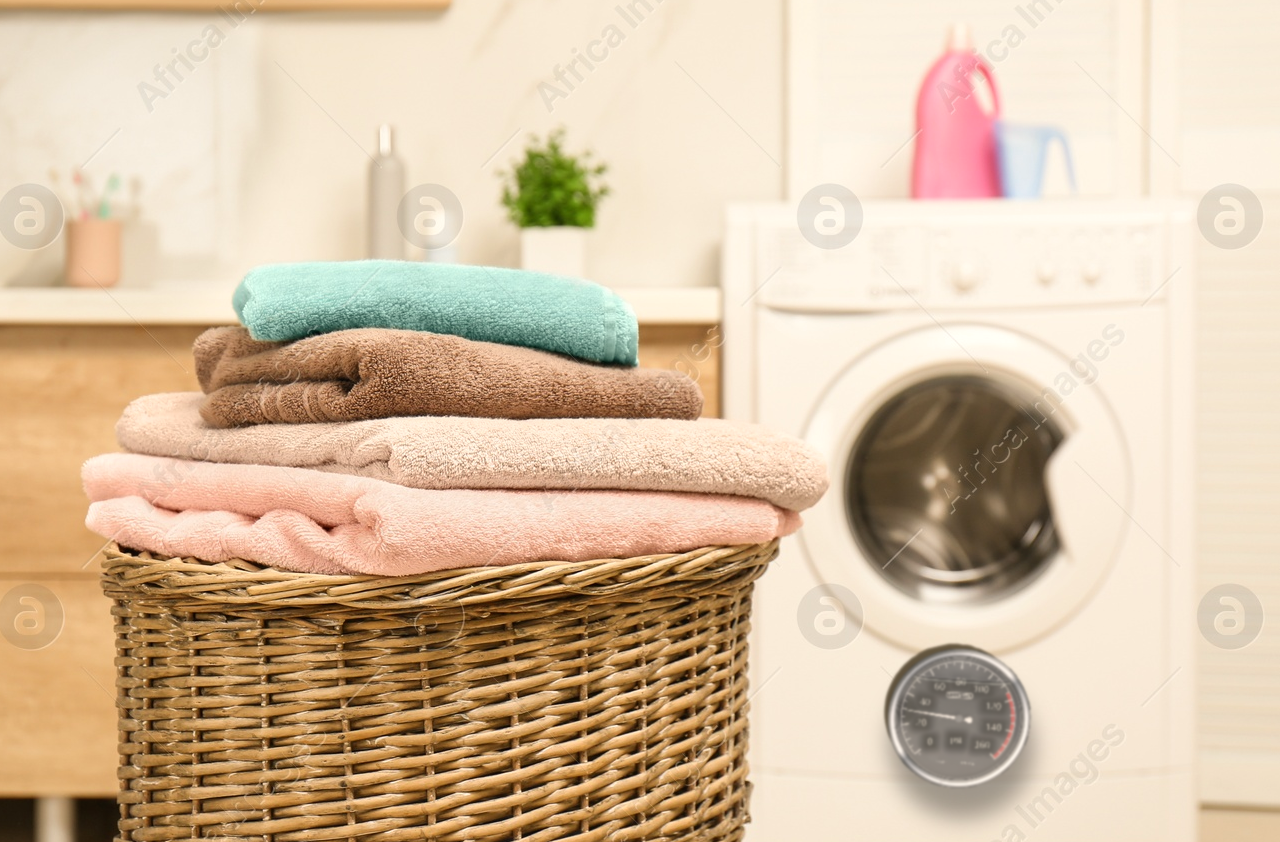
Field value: 30psi
